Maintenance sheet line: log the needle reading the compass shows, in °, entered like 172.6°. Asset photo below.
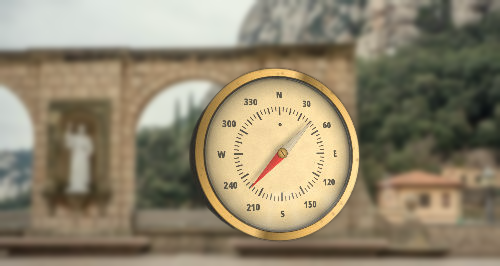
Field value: 225°
